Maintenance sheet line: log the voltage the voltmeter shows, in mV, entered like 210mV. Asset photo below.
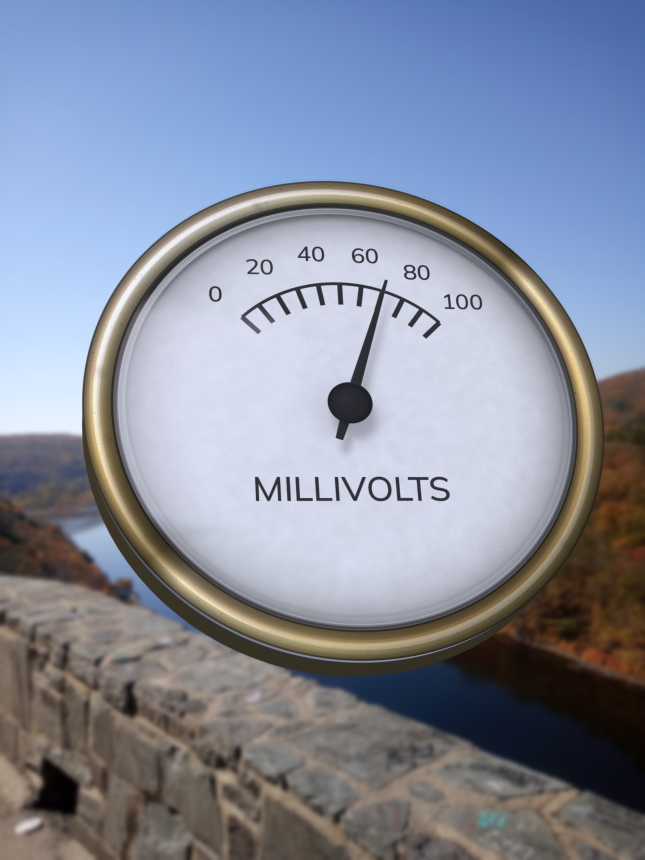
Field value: 70mV
